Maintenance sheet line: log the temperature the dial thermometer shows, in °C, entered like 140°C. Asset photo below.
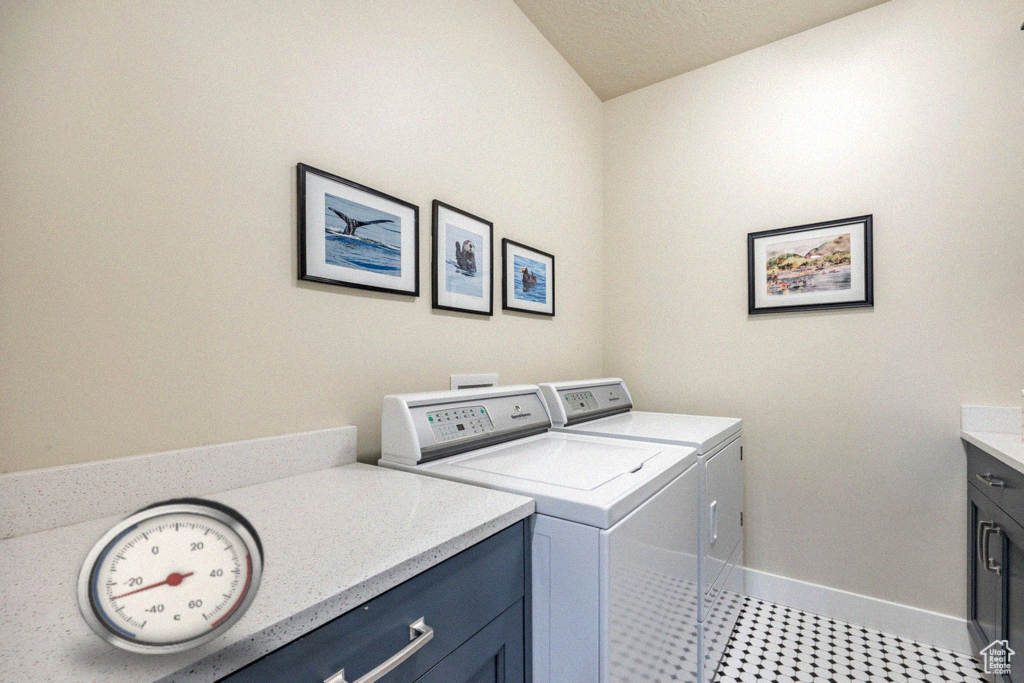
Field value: -25°C
